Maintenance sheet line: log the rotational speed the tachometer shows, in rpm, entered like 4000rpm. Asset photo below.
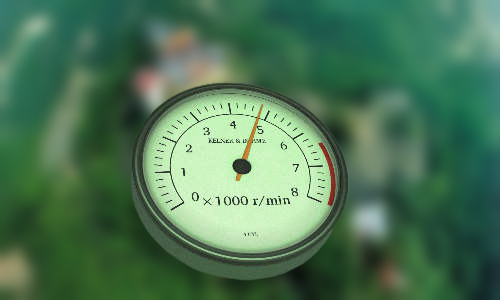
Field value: 4800rpm
